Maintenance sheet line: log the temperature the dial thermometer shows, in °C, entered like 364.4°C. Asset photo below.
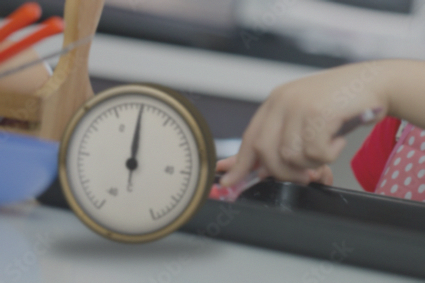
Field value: 10°C
